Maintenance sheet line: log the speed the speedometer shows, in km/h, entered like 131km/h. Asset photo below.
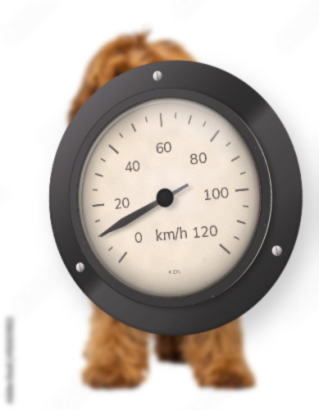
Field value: 10km/h
